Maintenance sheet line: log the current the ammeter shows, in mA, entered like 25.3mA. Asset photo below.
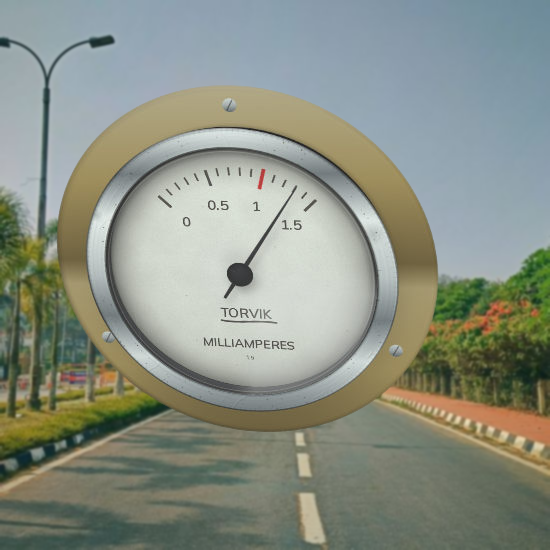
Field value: 1.3mA
